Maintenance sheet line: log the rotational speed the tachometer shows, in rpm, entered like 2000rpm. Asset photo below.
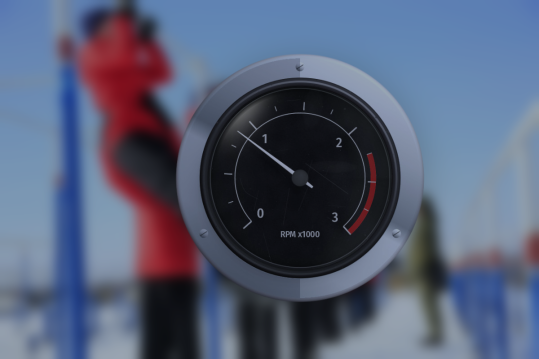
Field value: 875rpm
